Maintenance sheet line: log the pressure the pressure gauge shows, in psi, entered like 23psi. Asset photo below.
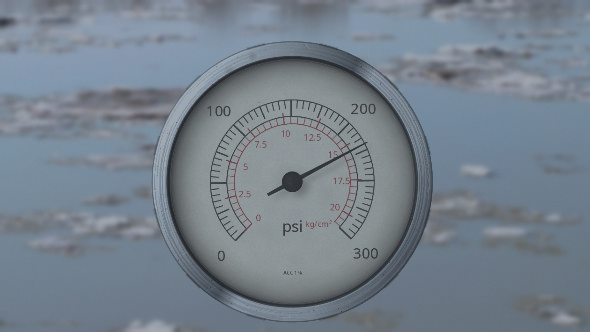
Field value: 220psi
